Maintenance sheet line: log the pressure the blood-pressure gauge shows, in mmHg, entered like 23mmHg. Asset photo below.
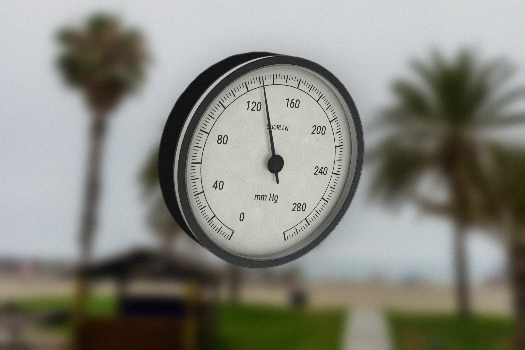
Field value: 130mmHg
